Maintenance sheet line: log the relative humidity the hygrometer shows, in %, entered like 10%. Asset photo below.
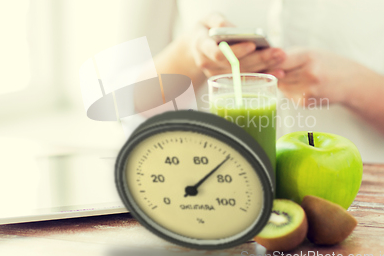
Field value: 70%
